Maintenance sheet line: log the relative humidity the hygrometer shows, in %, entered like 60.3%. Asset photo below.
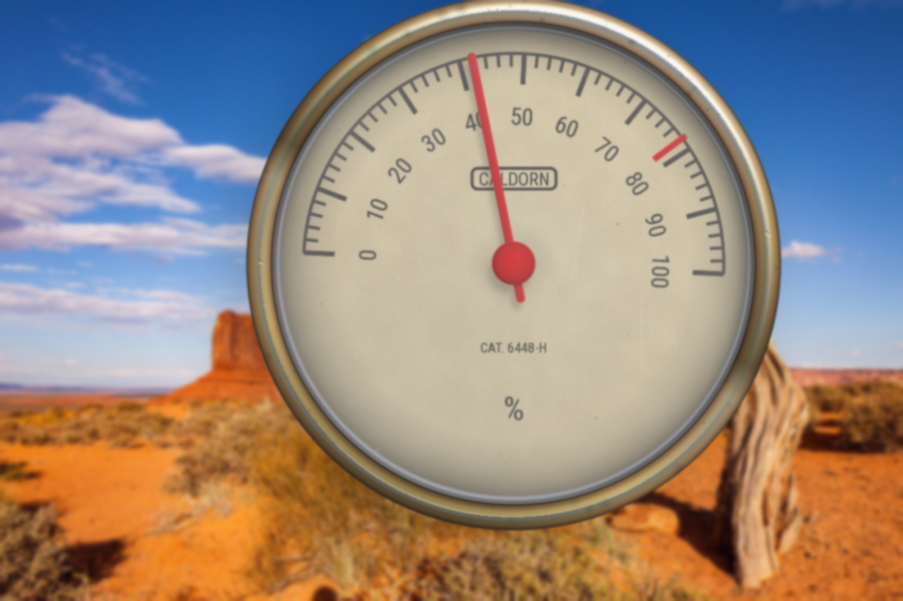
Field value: 42%
